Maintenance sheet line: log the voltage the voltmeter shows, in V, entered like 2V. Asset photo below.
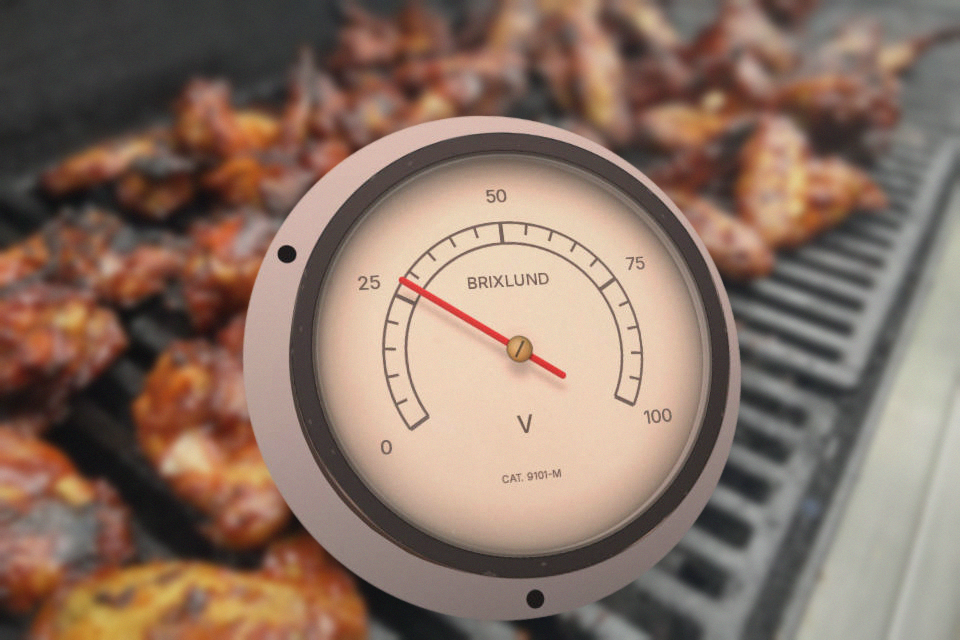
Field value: 27.5V
